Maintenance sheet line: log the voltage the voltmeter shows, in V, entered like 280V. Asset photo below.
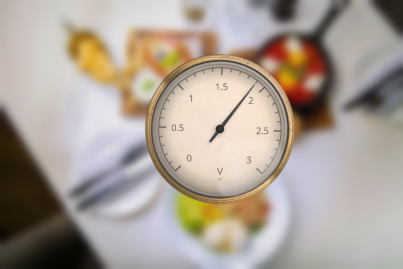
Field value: 1.9V
